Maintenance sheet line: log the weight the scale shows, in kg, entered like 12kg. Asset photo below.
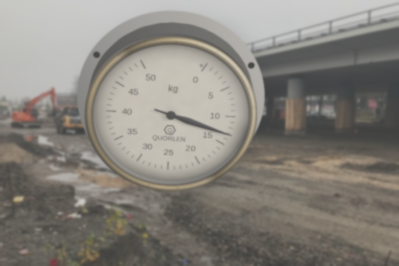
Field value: 13kg
